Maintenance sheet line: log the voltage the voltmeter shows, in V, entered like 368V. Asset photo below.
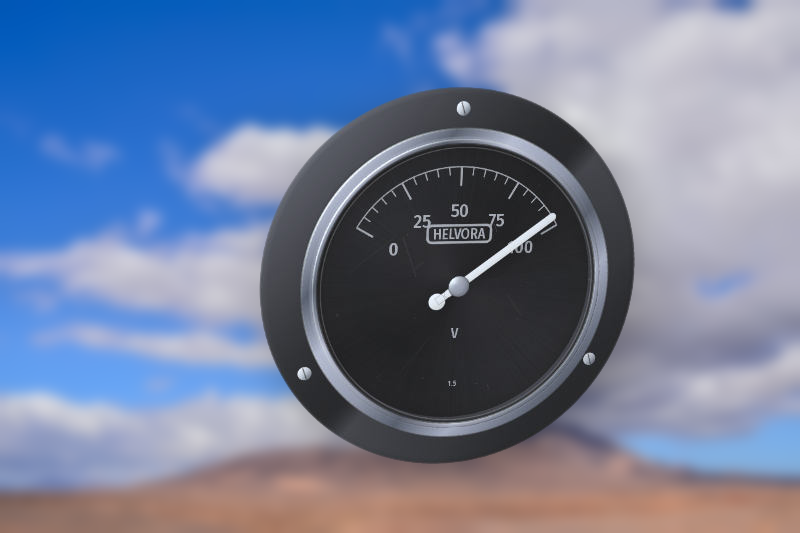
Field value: 95V
